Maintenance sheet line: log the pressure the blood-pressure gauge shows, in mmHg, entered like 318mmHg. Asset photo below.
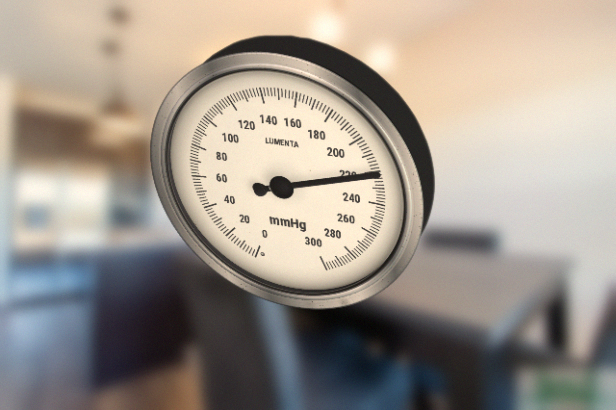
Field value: 220mmHg
